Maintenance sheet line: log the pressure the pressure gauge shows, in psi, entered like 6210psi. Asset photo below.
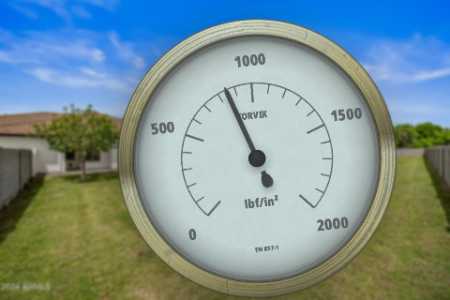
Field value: 850psi
